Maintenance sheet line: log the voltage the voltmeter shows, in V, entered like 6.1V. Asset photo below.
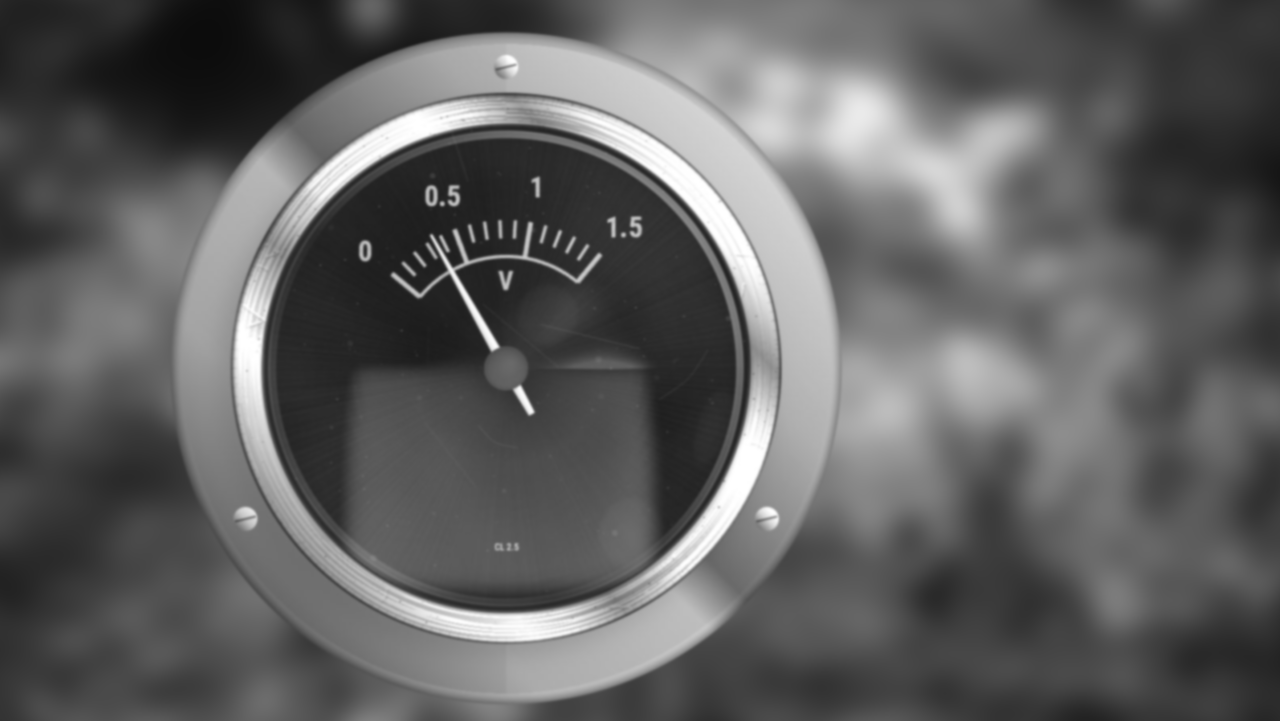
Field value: 0.35V
